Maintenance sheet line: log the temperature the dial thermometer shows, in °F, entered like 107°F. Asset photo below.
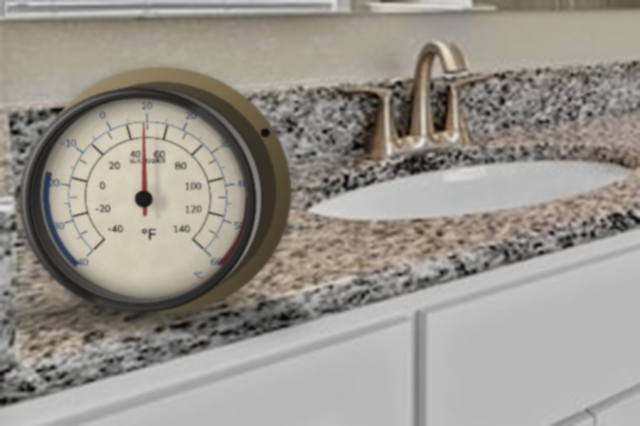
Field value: 50°F
